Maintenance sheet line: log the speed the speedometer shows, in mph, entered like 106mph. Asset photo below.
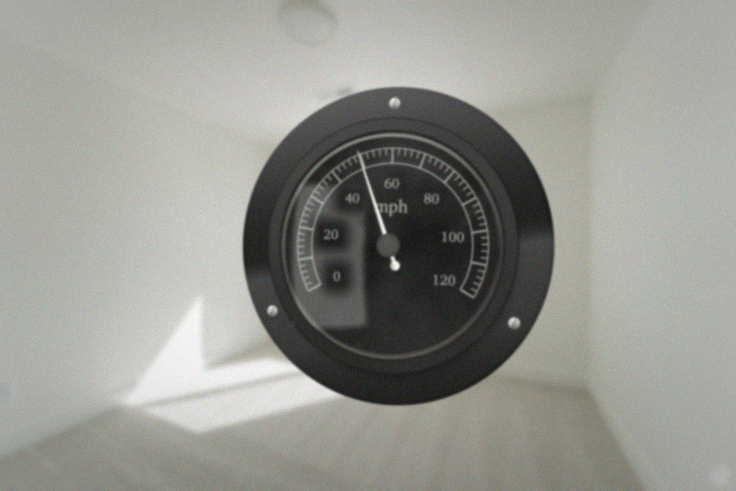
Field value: 50mph
